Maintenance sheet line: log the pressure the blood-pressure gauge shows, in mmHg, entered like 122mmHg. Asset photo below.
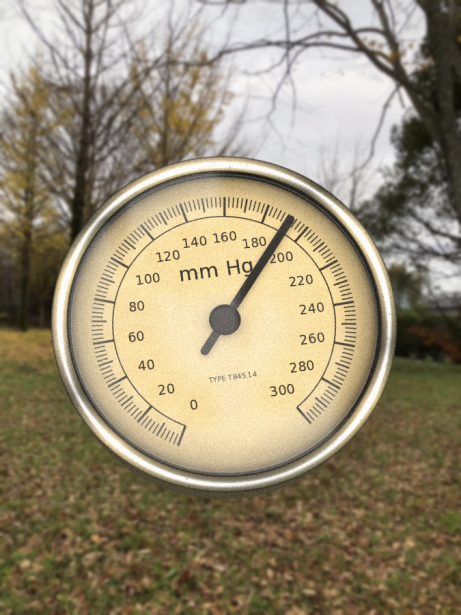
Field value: 192mmHg
